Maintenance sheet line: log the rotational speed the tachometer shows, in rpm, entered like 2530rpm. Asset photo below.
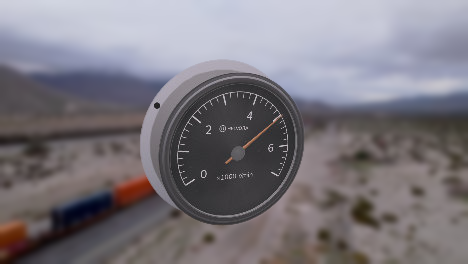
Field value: 5000rpm
